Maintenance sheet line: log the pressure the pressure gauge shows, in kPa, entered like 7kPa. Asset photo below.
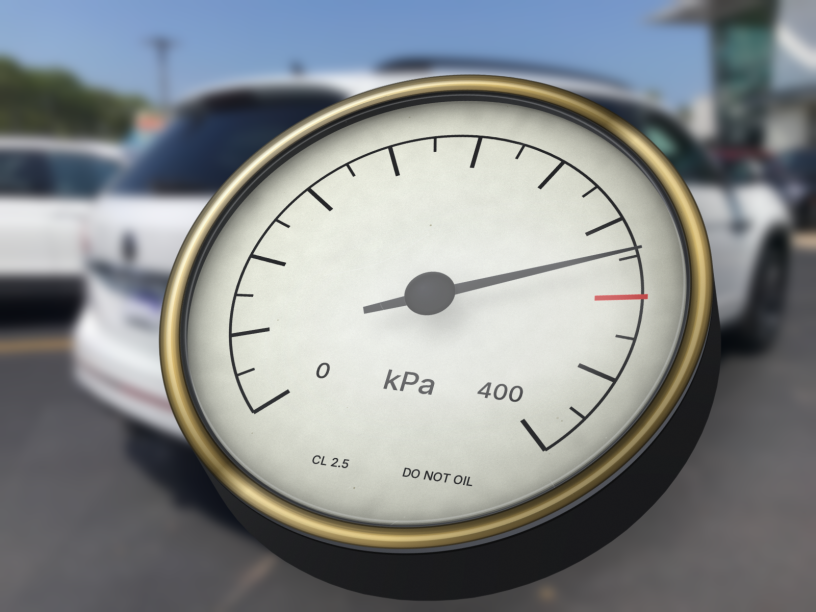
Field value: 300kPa
